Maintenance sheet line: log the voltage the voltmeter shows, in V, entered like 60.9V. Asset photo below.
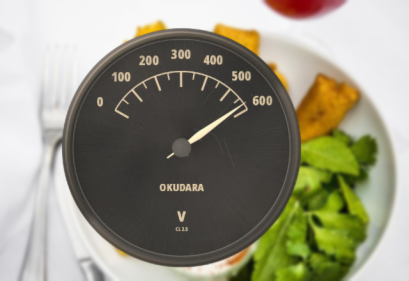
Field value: 575V
